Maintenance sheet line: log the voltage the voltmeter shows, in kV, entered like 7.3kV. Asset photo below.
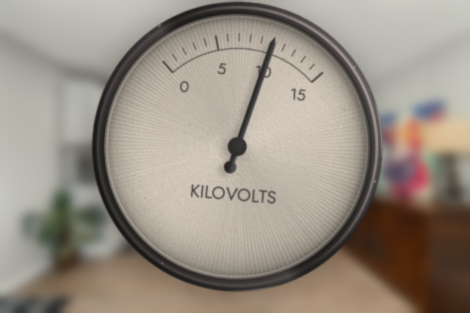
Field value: 10kV
